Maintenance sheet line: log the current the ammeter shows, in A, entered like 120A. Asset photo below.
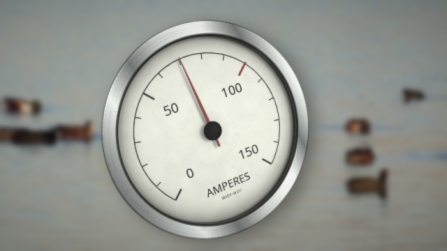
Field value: 70A
